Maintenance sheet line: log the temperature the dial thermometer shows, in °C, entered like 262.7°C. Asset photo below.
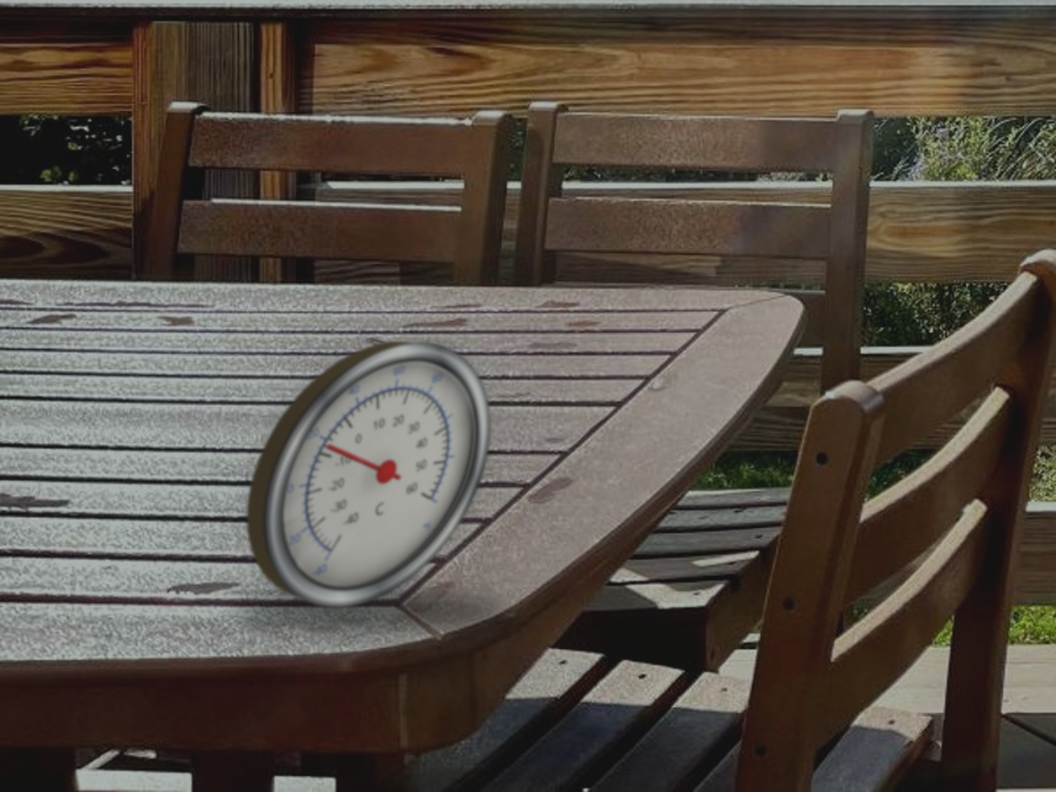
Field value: -8°C
